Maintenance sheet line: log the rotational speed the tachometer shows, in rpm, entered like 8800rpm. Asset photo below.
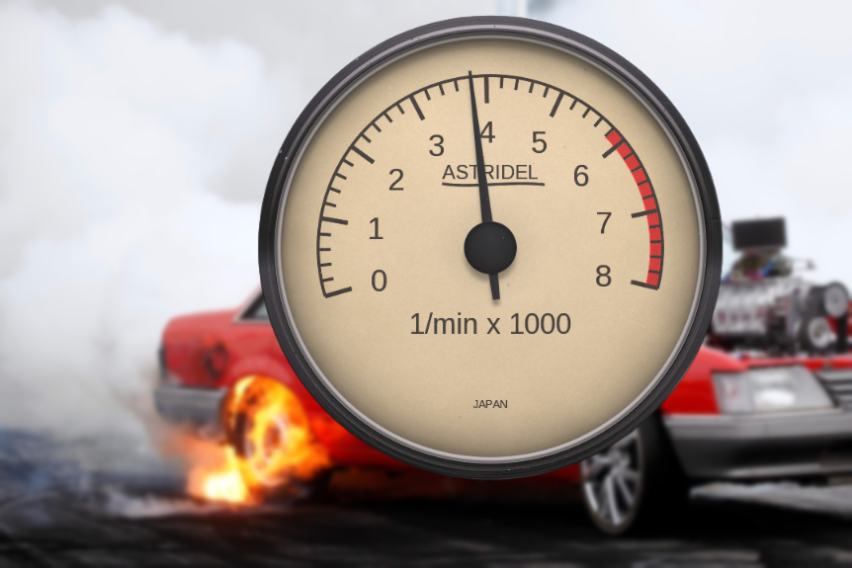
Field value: 3800rpm
